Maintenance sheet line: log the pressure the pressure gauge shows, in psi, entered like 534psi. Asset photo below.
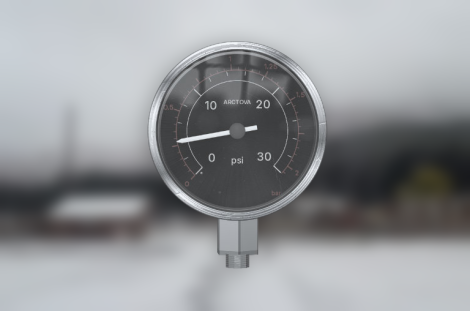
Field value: 4psi
